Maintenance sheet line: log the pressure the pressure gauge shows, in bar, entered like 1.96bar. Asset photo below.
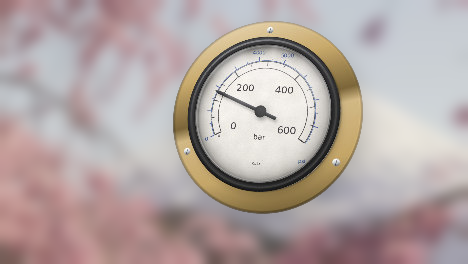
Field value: 125bar
